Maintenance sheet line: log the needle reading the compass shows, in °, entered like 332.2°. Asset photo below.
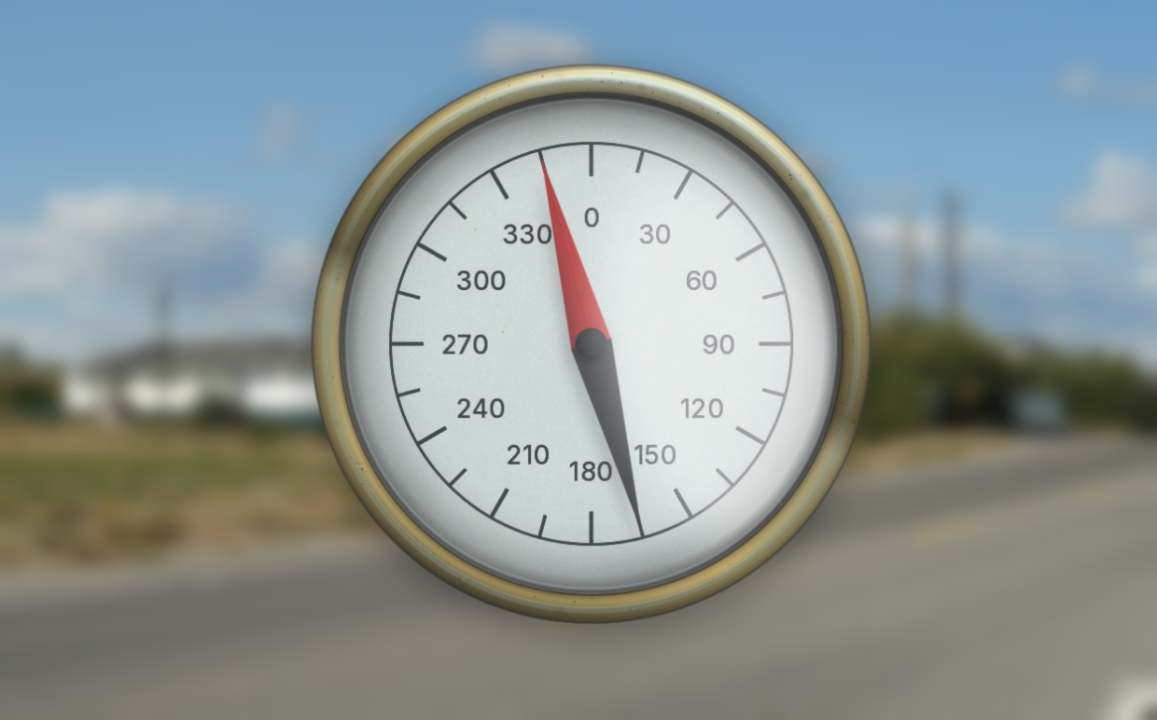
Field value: 345°
